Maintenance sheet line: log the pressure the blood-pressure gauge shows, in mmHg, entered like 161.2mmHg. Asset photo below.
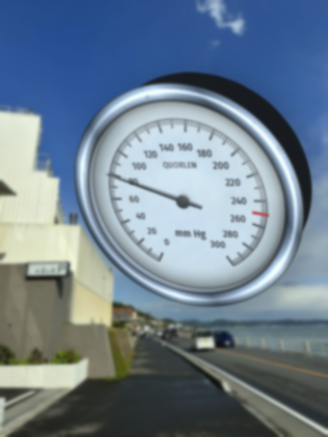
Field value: 80mmHg
